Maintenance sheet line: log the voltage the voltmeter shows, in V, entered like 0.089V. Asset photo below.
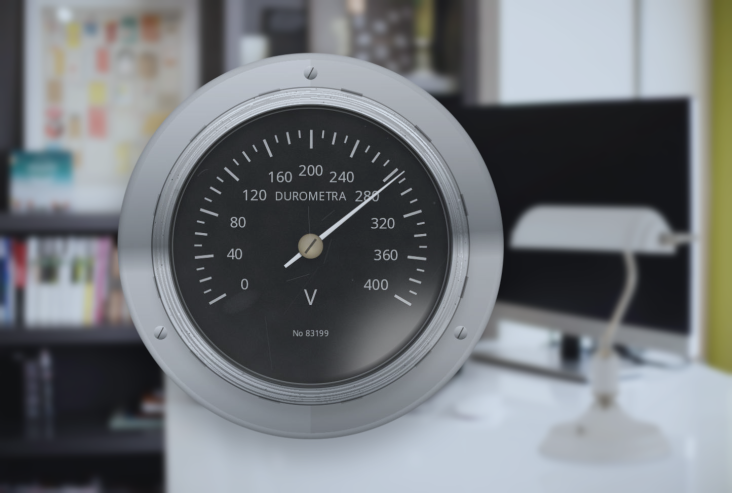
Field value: 285V
